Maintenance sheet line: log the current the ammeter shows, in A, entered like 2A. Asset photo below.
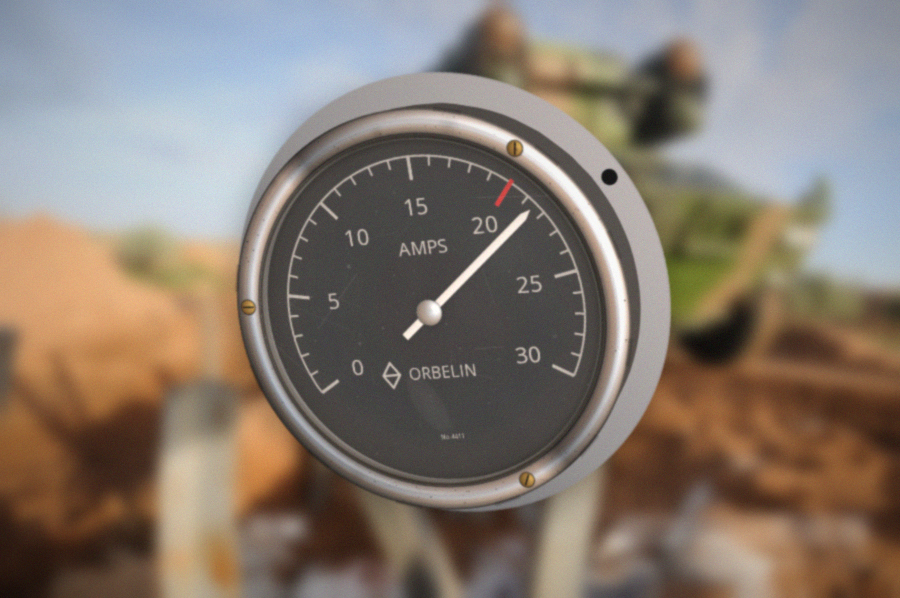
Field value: 21.5A
